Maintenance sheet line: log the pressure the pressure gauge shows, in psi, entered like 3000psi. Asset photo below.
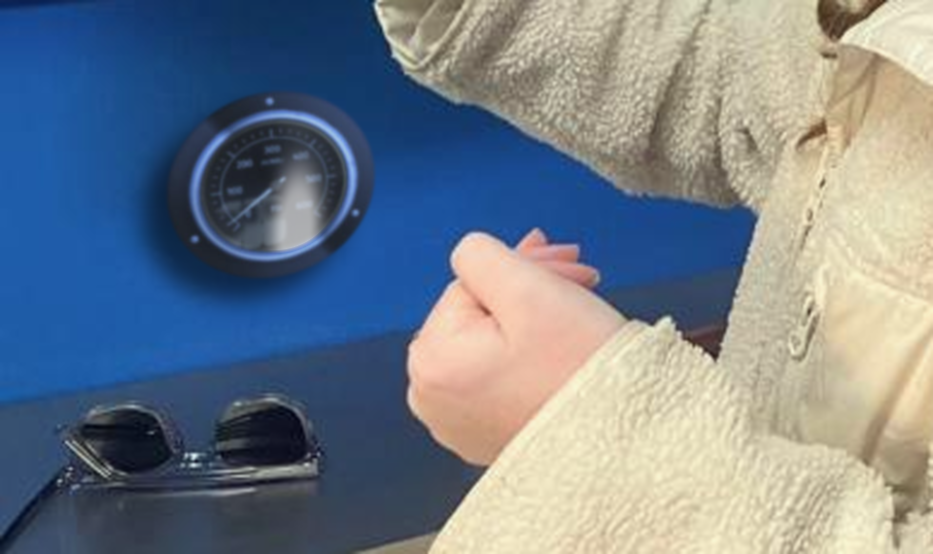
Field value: 20psi
